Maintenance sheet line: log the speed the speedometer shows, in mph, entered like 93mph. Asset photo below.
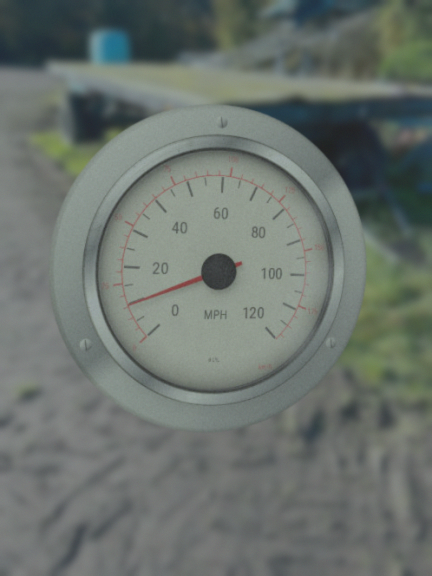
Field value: 10mph
